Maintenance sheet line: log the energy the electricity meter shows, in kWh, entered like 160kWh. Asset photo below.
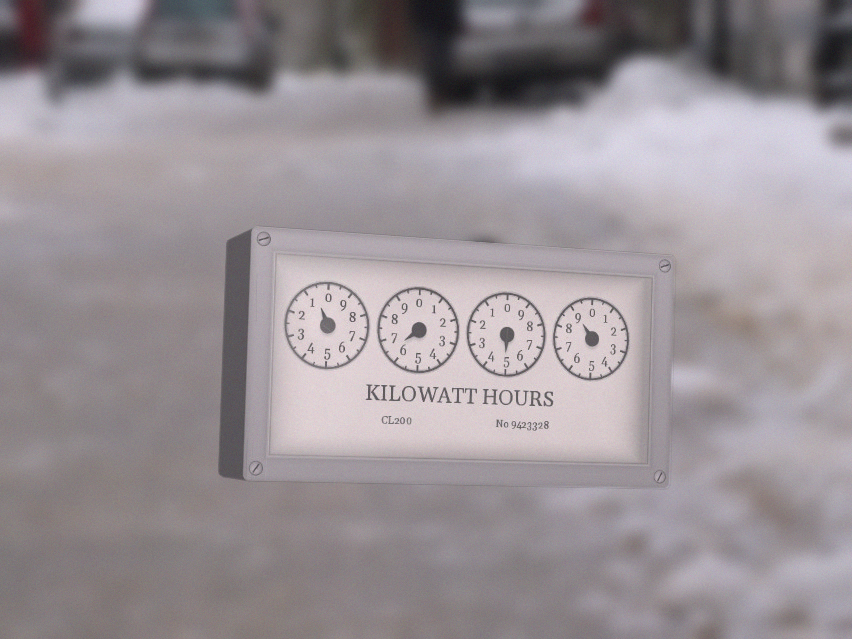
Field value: 649kWh
